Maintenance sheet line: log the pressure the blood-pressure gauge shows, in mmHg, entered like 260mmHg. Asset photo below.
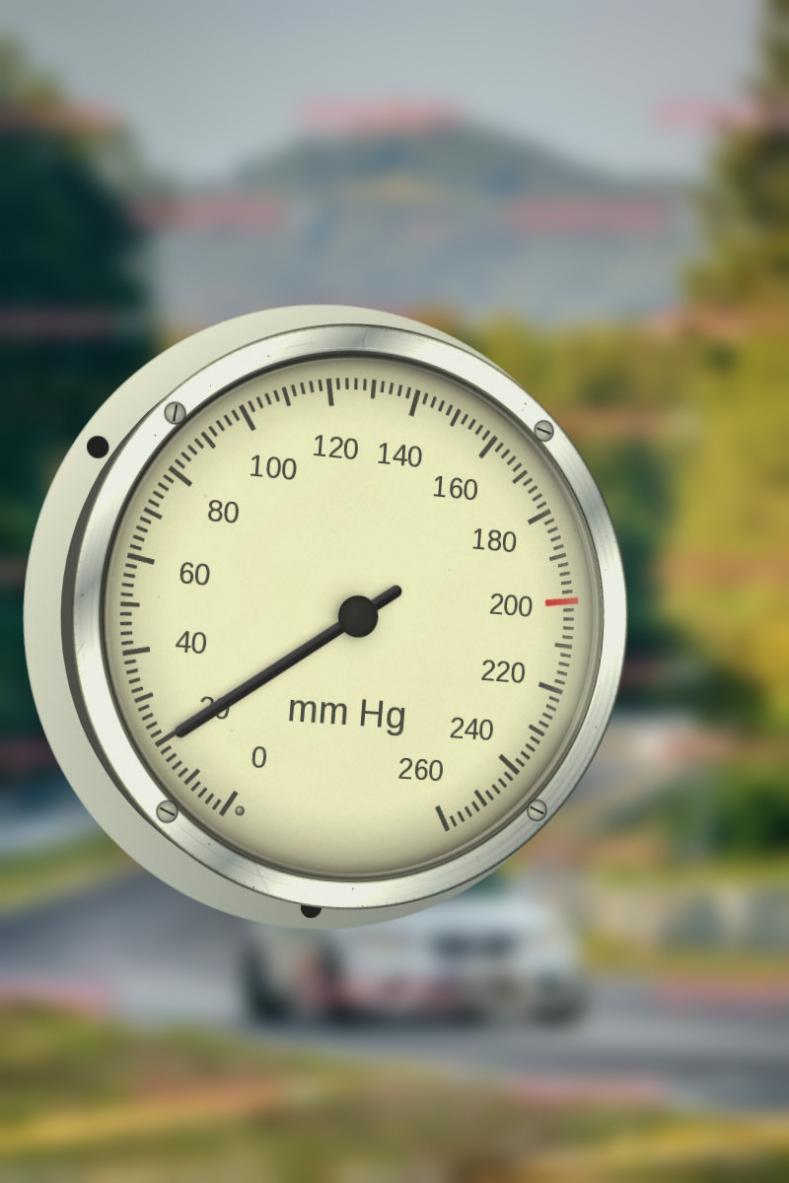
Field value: 20mmHg
